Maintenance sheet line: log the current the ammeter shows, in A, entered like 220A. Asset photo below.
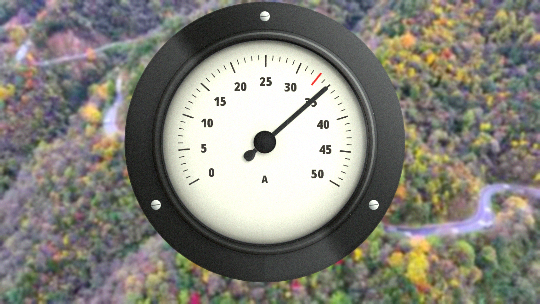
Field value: 35A
